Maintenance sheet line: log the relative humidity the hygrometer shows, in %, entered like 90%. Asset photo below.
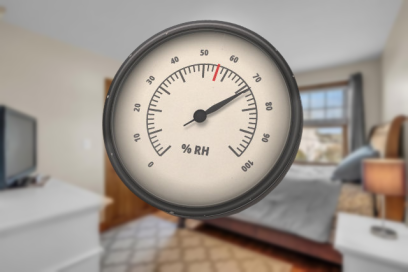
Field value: 72%
